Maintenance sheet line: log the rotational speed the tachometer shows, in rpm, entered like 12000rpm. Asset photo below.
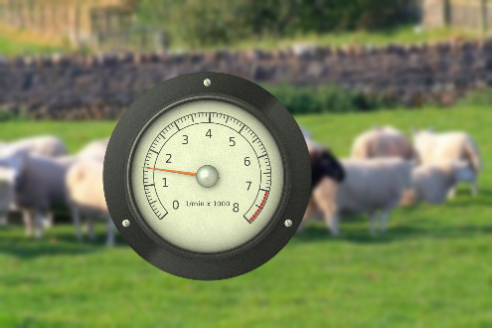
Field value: 1500rpm
